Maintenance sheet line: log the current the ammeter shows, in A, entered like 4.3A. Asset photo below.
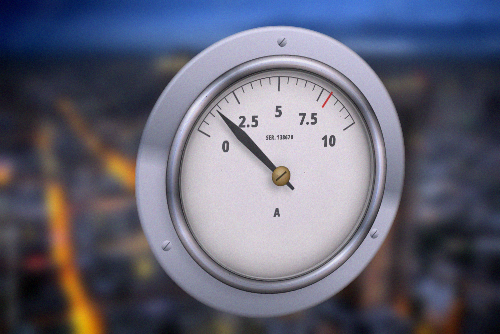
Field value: 1.25A
